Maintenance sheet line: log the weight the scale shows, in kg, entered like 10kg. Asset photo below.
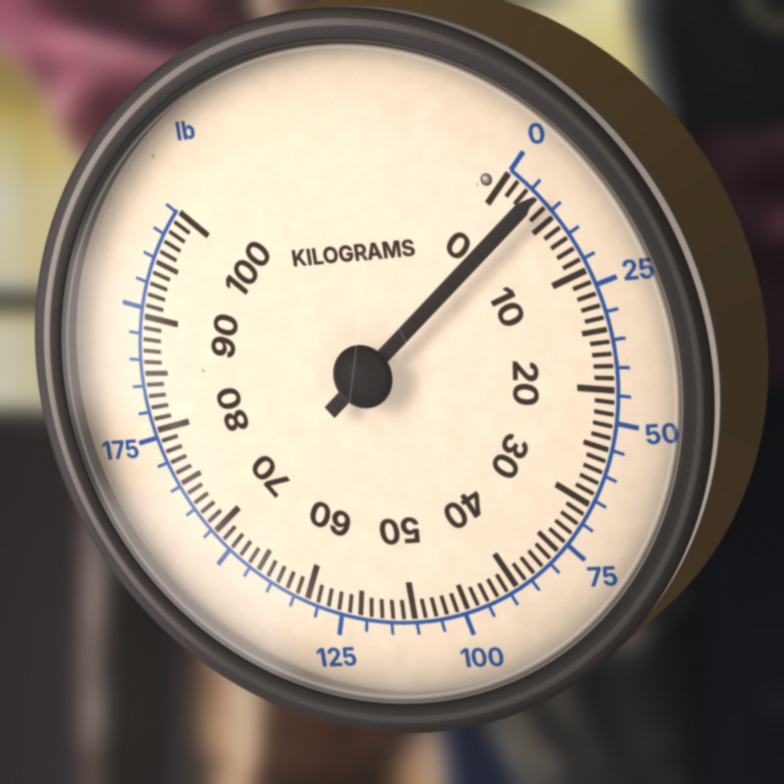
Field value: 3kg
